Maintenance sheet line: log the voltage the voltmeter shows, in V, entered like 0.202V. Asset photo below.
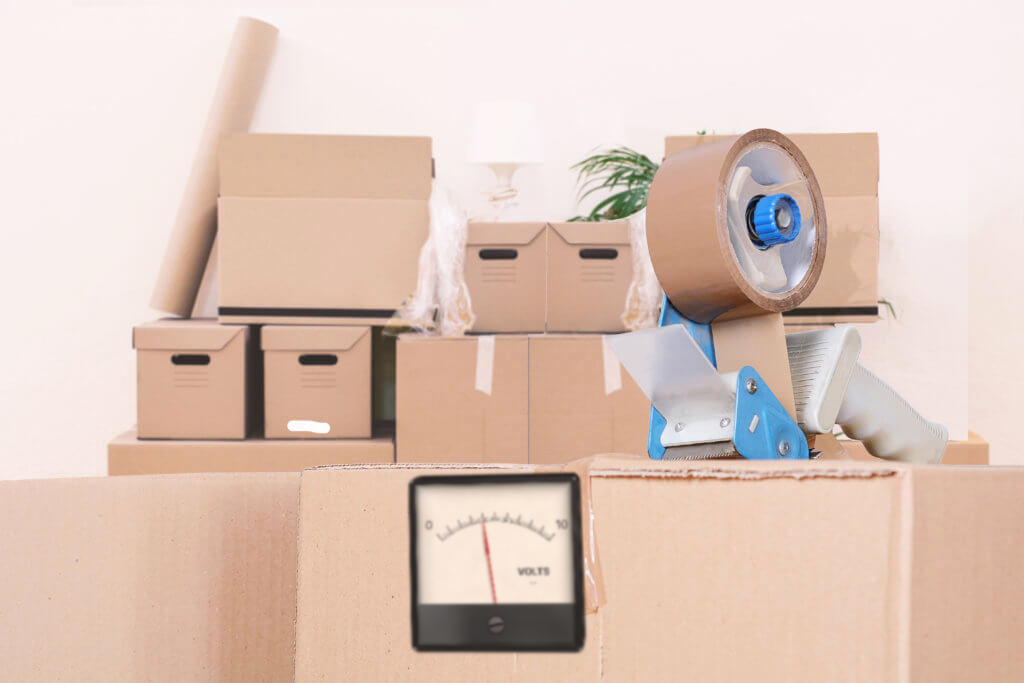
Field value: 4V
